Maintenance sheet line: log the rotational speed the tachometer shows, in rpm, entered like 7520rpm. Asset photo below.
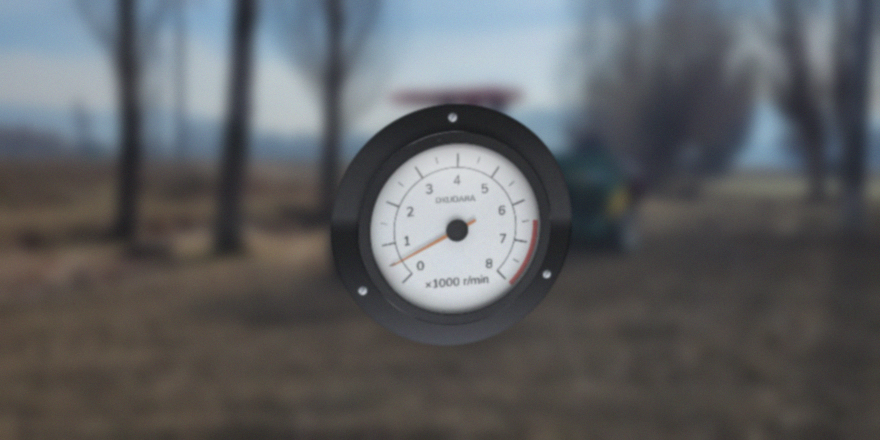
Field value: 500rpm
